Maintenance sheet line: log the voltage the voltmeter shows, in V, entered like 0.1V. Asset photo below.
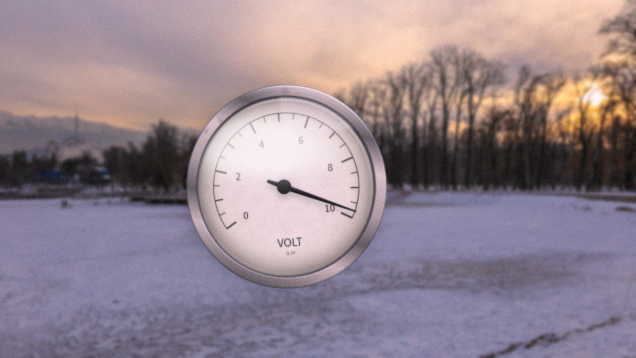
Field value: 9.75V
